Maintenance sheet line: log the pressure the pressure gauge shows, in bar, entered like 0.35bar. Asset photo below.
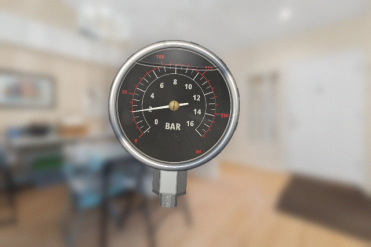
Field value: 2bar
